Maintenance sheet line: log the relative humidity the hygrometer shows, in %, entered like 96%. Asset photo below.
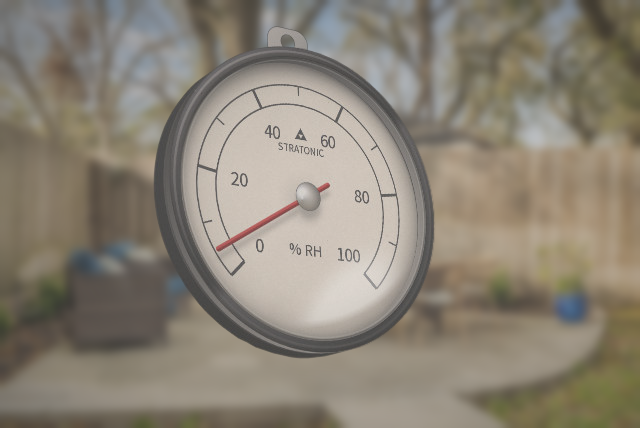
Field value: 5%
